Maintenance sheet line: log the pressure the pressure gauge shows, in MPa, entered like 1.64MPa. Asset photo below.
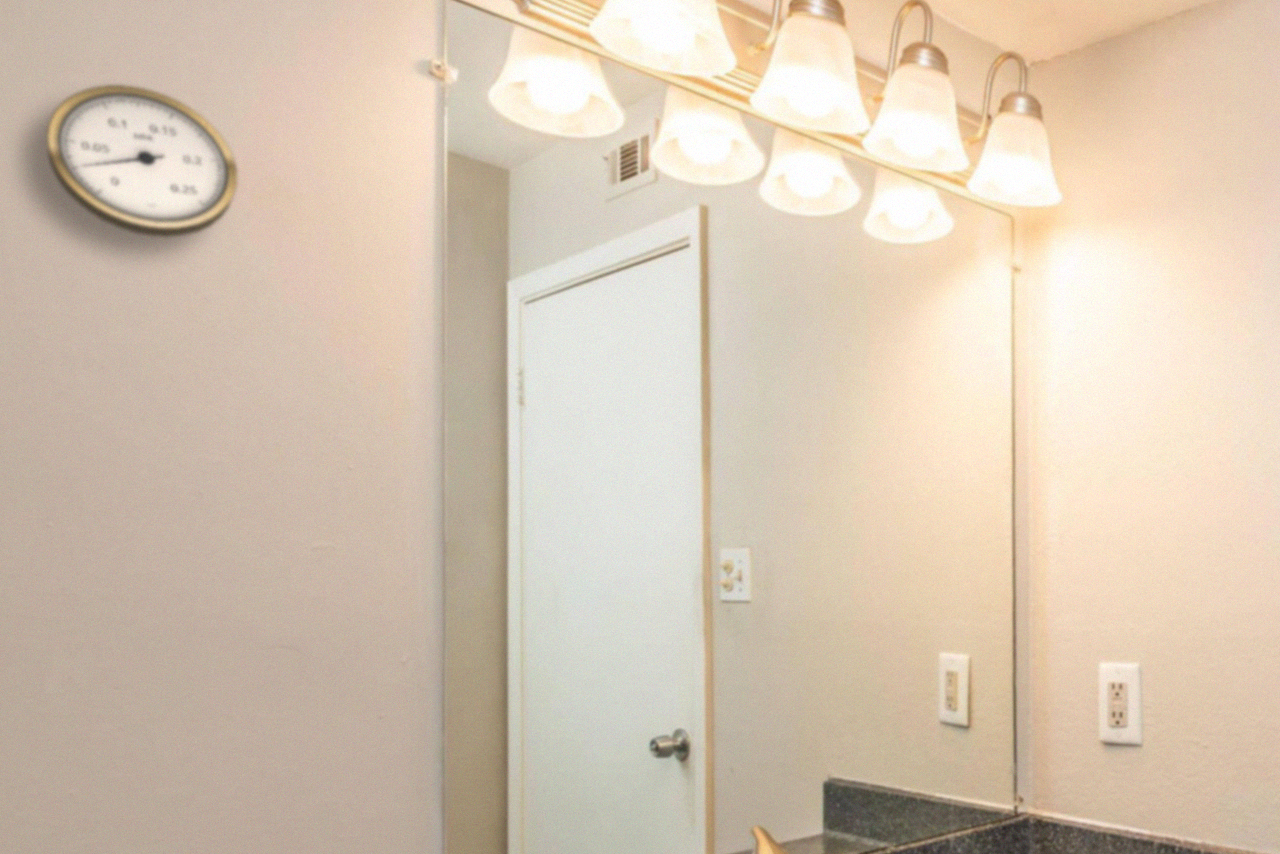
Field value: 0.025MPa
